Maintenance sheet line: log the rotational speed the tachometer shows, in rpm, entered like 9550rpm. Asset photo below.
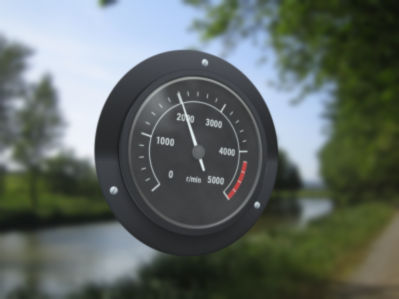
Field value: 2000rpm
